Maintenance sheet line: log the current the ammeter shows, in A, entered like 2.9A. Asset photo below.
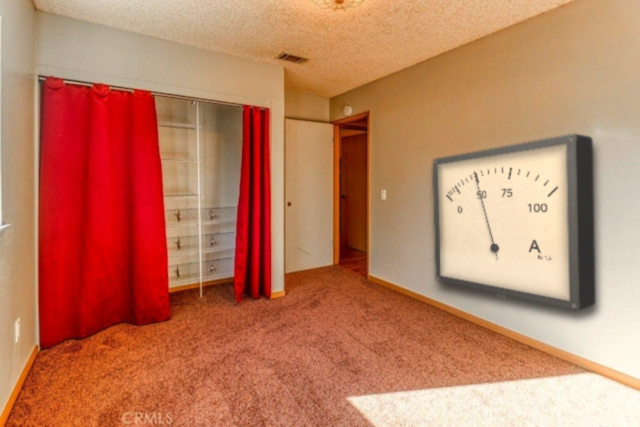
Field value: 50A
